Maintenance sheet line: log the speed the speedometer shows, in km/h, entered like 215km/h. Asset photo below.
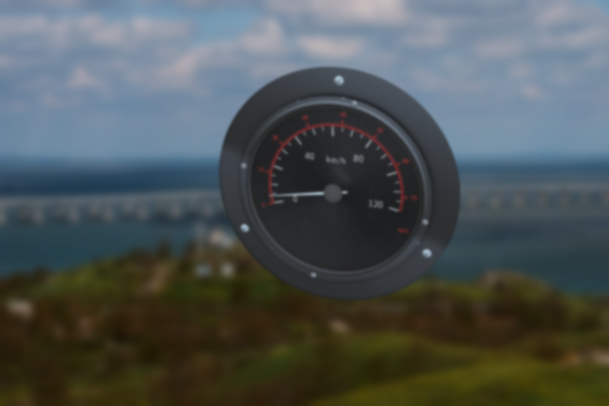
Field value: 5km/h
